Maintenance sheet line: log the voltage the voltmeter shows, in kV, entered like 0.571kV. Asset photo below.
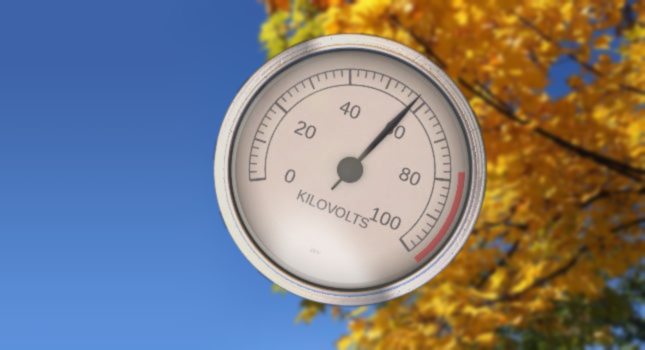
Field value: 58kV
